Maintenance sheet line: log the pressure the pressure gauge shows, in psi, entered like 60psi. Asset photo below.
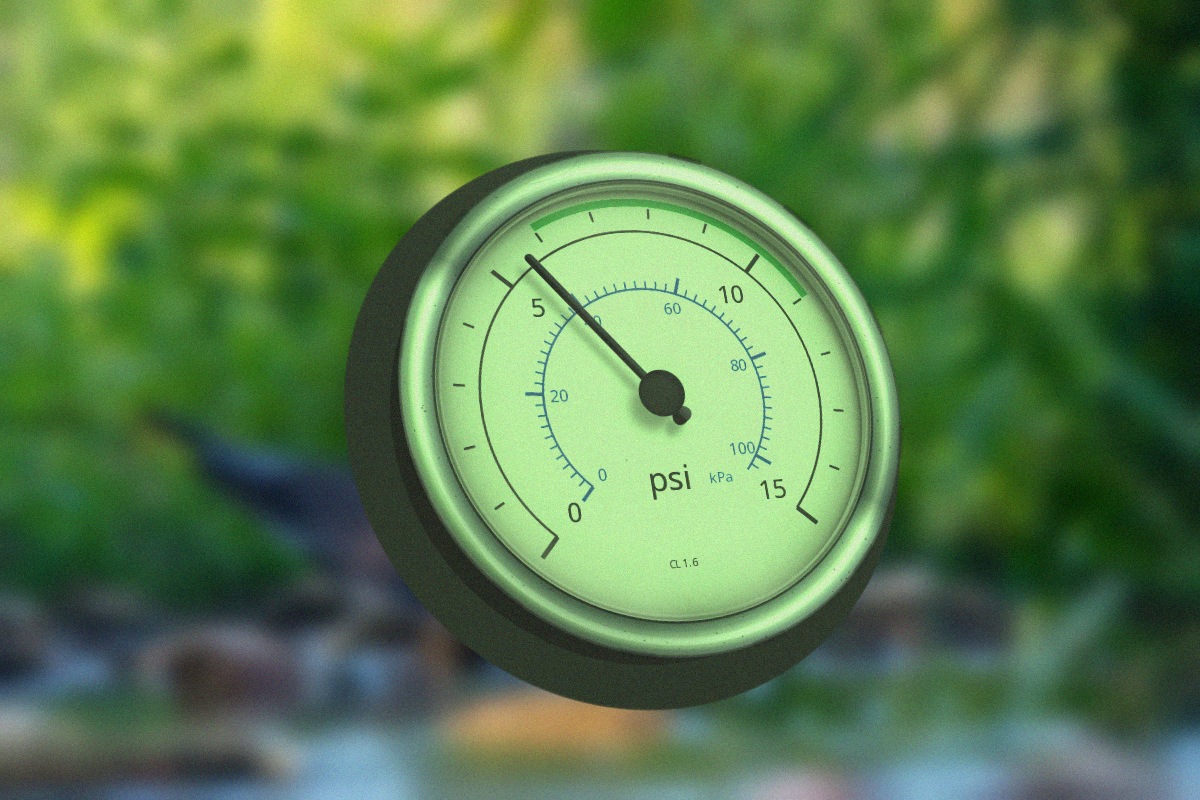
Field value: 5.5psi
